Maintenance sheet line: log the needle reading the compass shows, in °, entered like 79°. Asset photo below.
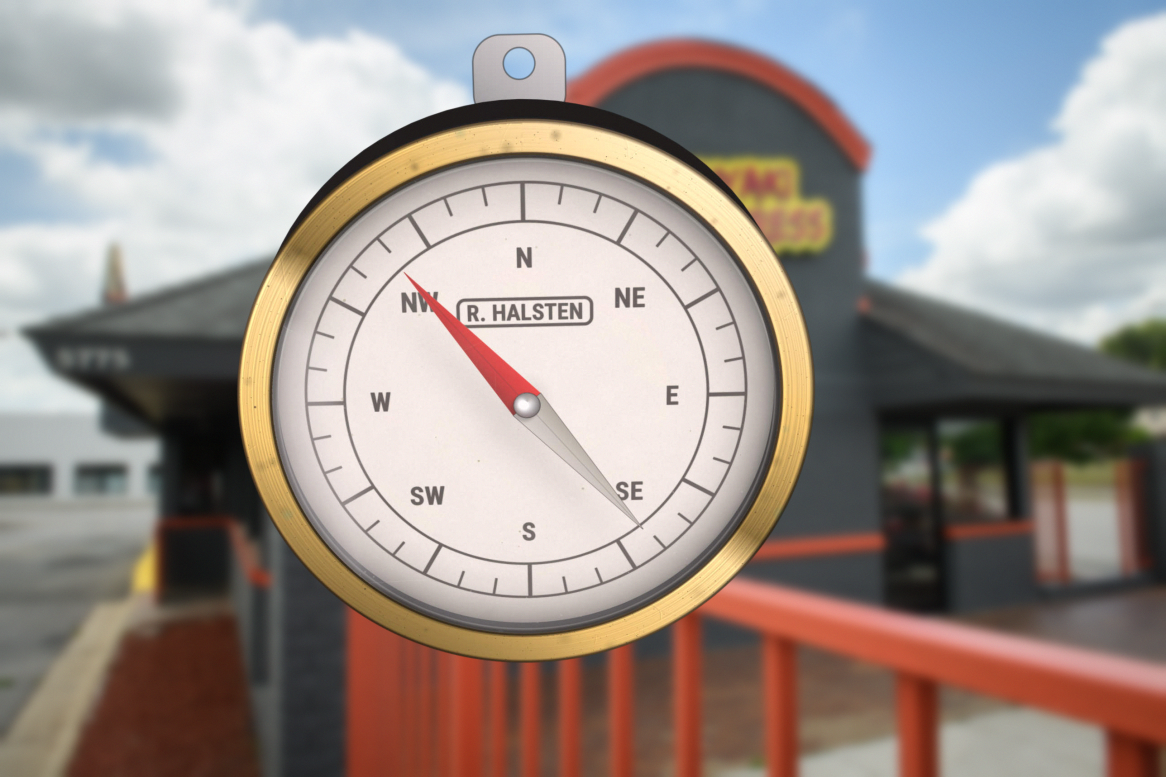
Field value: 320°
